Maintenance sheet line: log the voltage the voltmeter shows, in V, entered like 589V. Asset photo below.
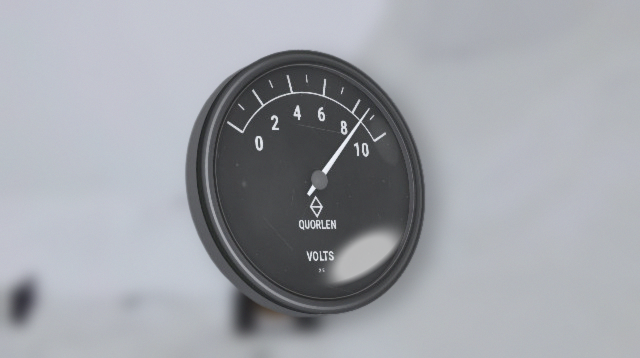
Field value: 8.5V
